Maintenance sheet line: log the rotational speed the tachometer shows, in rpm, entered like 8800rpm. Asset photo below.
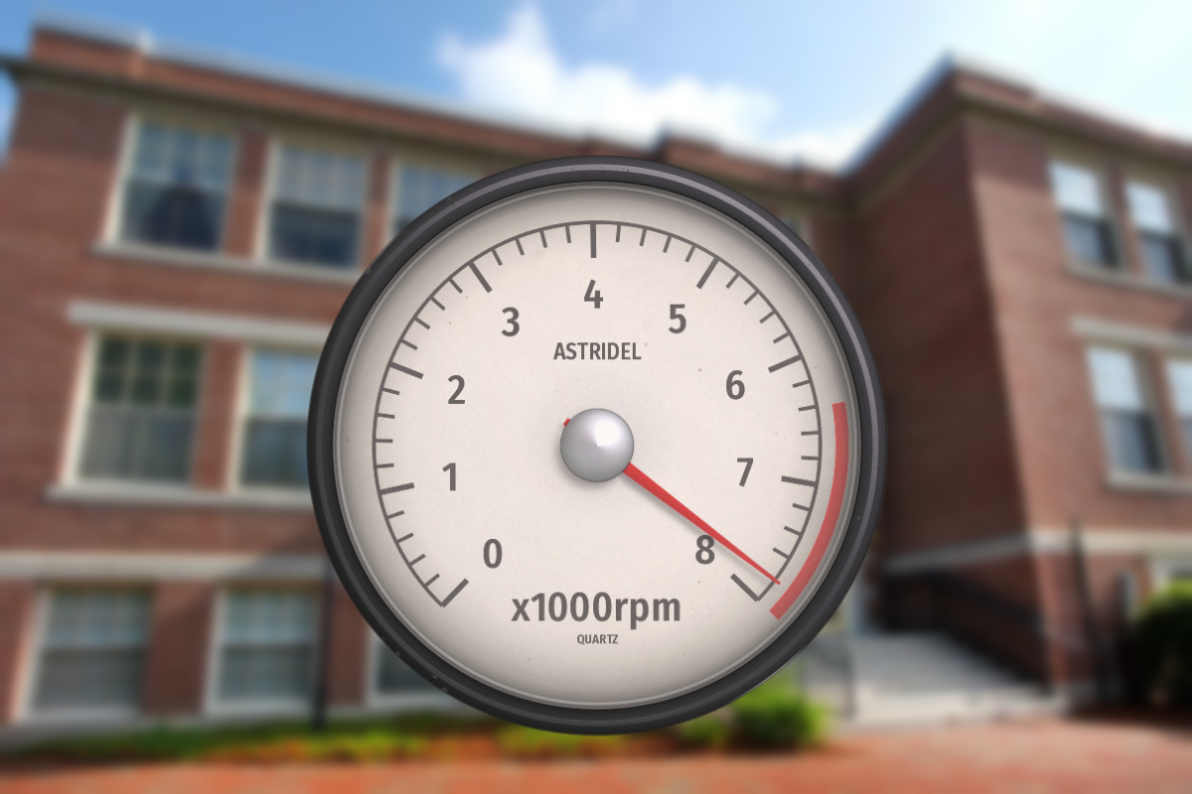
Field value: 7800rpm
